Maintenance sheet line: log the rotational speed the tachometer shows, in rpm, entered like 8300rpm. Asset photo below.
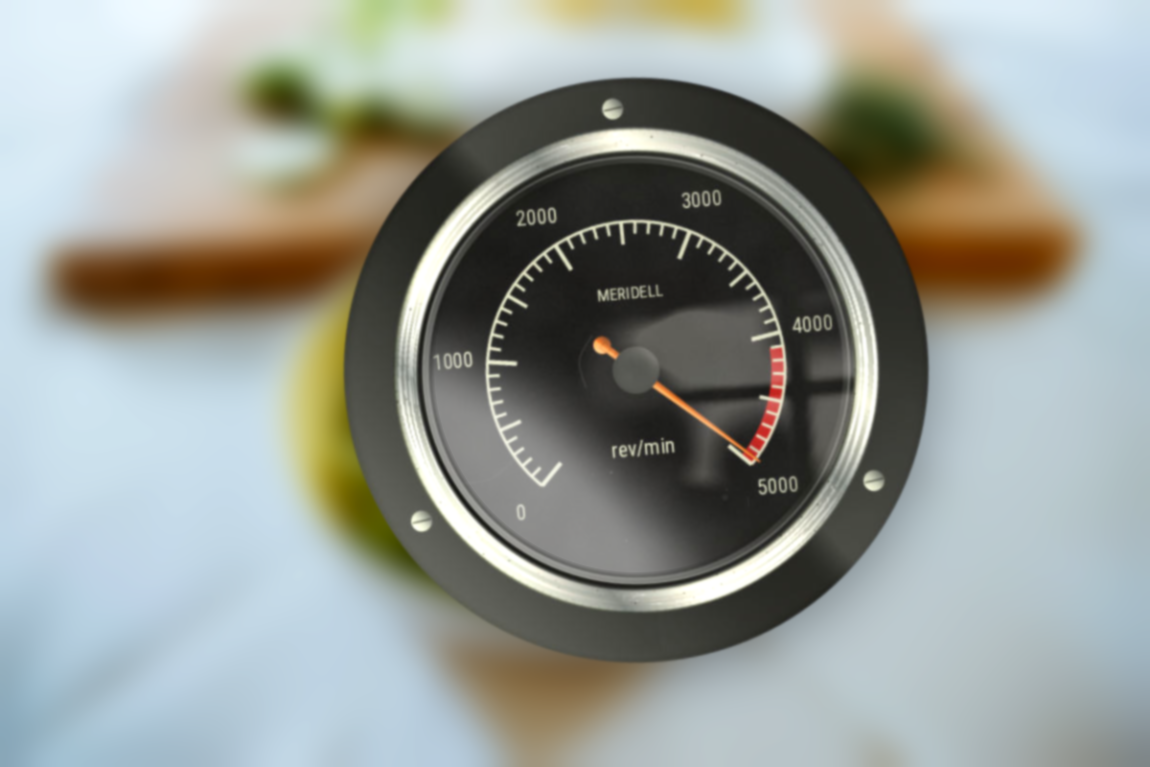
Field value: 4950rpm
